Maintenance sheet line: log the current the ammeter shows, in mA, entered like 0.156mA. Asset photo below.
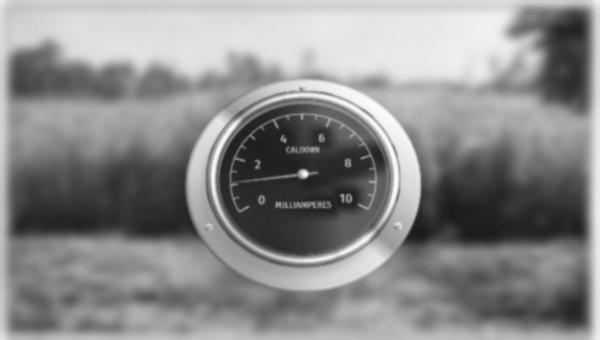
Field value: 1mA
